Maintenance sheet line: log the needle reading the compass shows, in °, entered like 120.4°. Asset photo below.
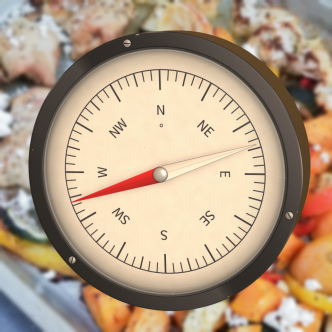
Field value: 252.5°
